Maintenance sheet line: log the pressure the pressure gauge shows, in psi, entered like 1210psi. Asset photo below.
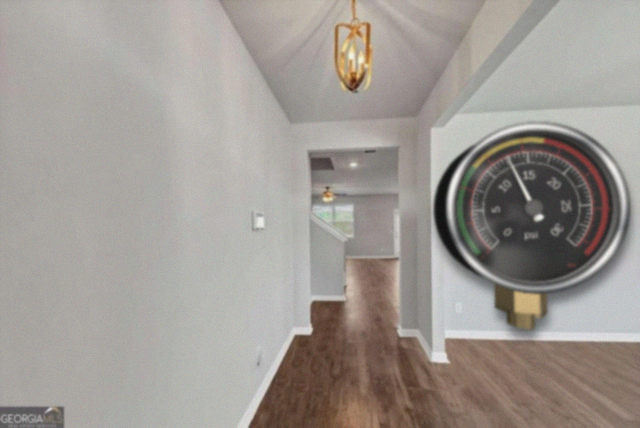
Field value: 12.5psi
